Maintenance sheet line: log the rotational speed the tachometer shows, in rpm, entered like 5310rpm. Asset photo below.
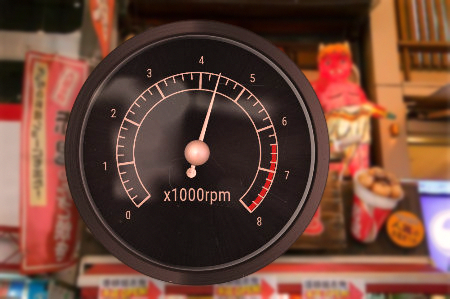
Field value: 4400rpm
